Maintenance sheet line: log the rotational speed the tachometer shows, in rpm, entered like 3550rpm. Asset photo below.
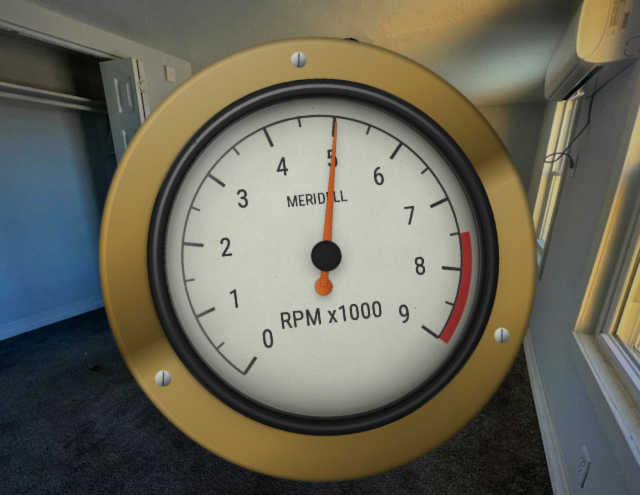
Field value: 5000rpm
